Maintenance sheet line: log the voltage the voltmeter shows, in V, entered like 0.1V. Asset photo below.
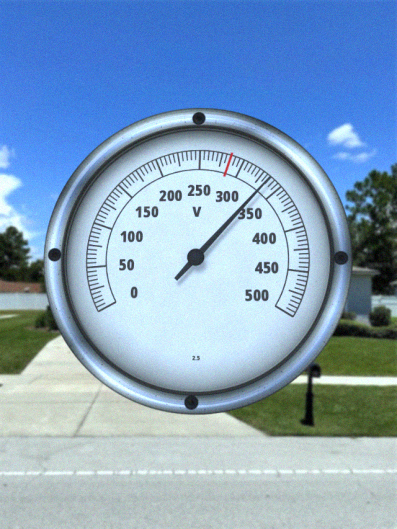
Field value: 335V
